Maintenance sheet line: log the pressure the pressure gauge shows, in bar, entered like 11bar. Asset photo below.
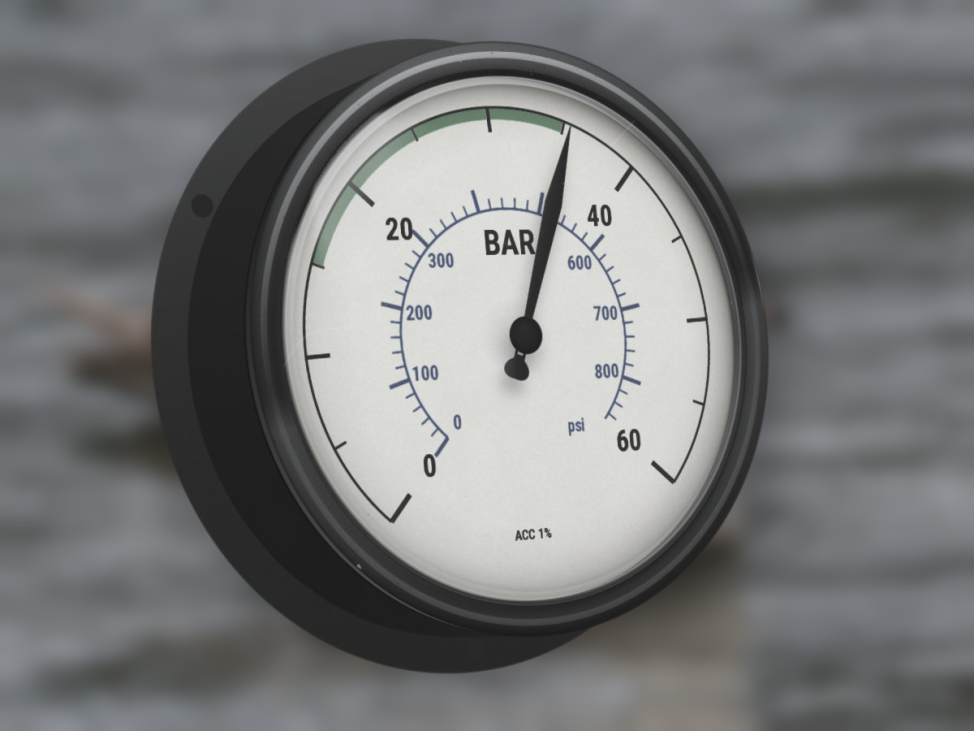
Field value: 35bar
